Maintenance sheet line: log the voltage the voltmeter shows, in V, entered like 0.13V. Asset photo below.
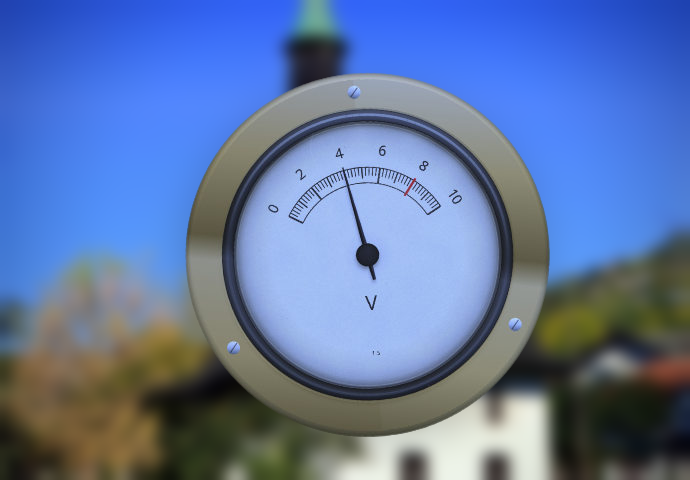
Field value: 4V
